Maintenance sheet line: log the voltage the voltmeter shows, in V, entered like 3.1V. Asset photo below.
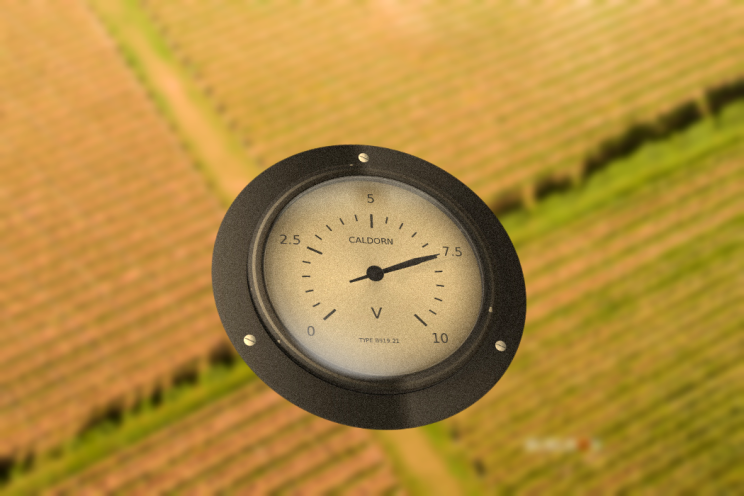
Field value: 7.5V
